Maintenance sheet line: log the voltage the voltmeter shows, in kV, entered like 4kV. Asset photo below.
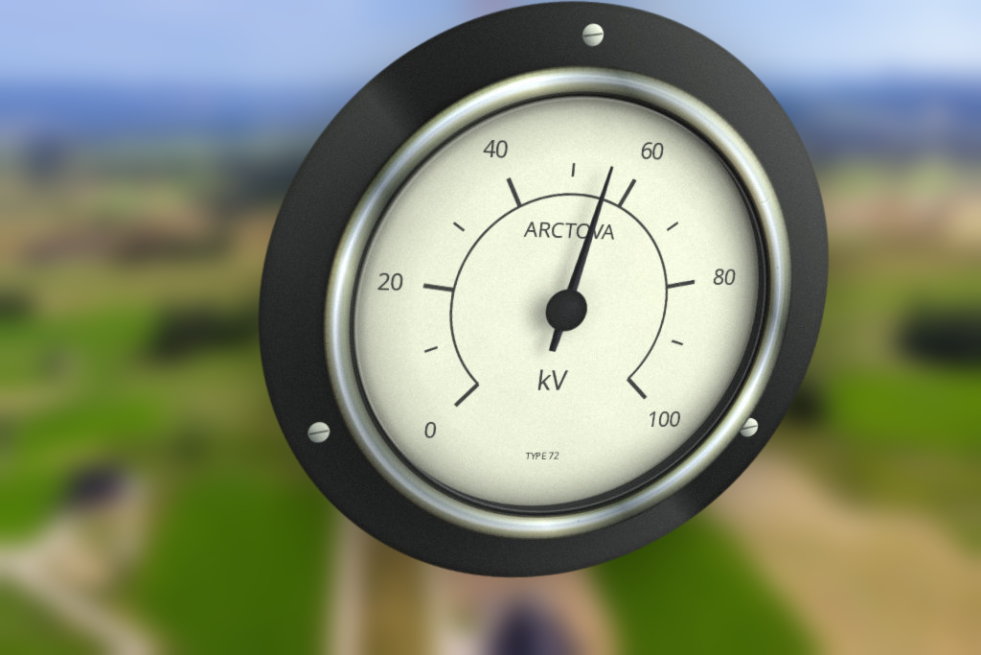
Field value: 55kV
